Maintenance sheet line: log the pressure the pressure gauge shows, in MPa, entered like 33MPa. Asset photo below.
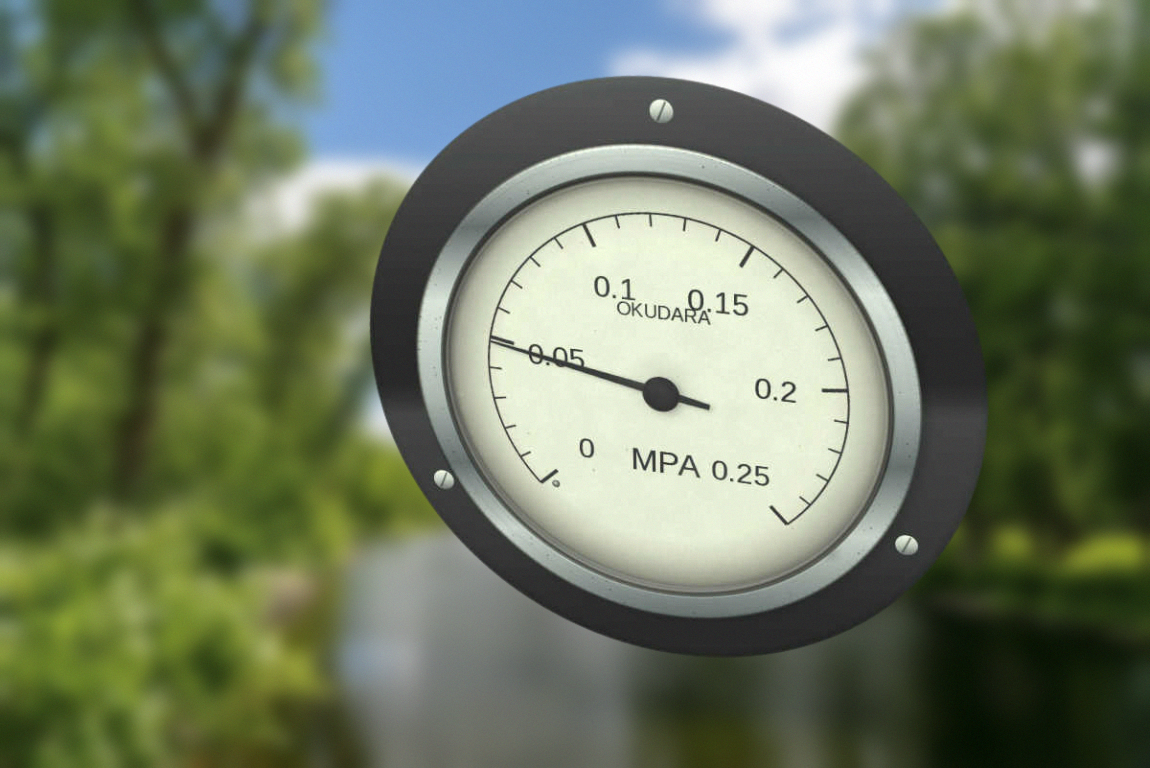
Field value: 0.05MPa
